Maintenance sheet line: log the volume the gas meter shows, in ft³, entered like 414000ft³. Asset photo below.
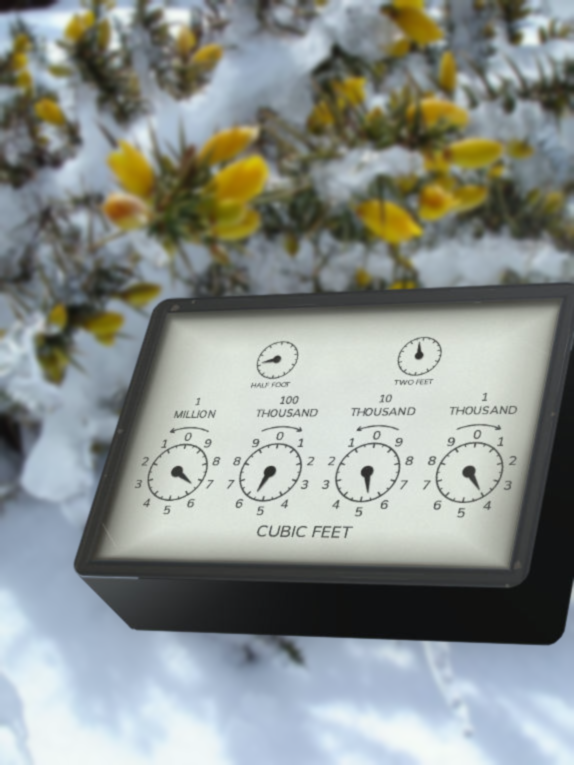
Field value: 655400ft³
